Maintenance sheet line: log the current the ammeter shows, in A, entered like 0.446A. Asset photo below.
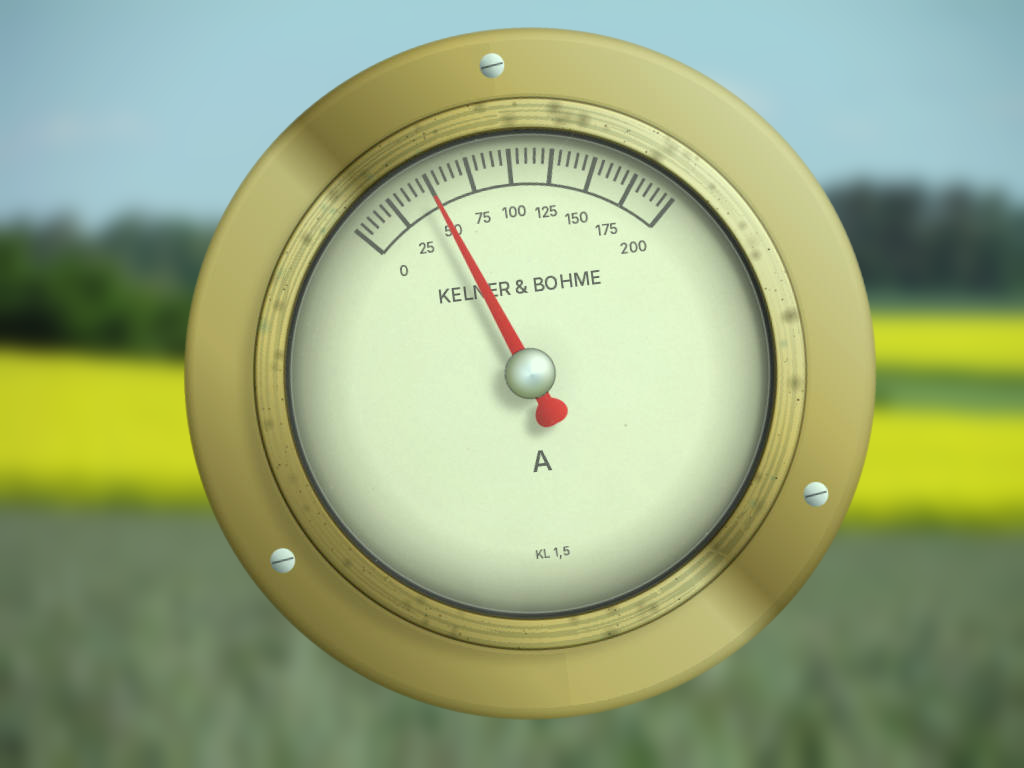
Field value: 50A
